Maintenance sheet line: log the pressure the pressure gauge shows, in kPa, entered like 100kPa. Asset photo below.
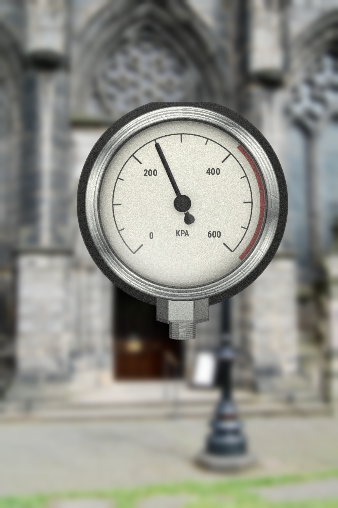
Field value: 250kPa
